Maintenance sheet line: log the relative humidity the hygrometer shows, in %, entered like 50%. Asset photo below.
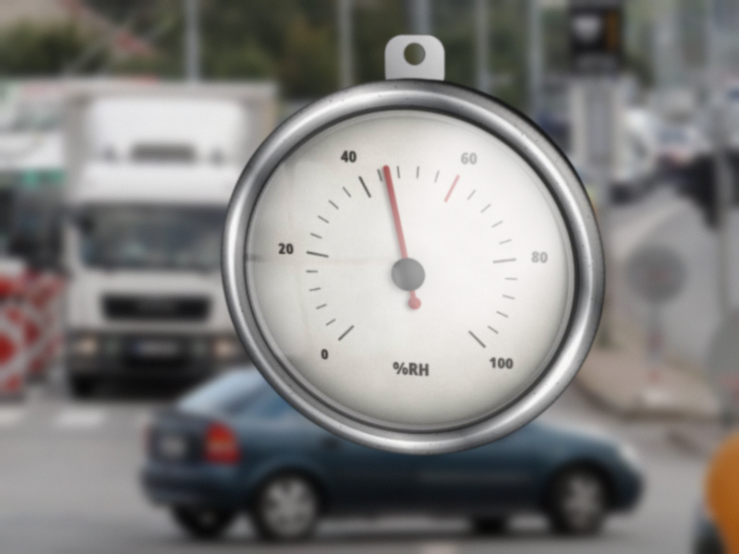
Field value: 46%
